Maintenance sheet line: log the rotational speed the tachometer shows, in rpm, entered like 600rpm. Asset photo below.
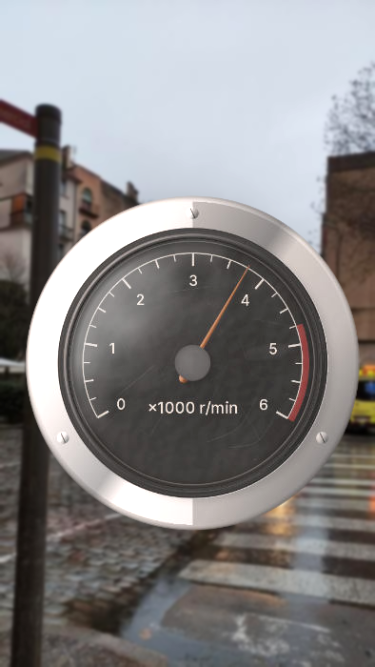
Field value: 3750rpm
